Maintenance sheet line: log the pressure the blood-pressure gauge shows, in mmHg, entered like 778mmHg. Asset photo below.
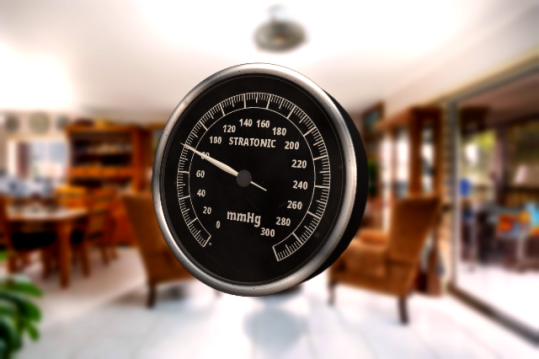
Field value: 80mmHg
